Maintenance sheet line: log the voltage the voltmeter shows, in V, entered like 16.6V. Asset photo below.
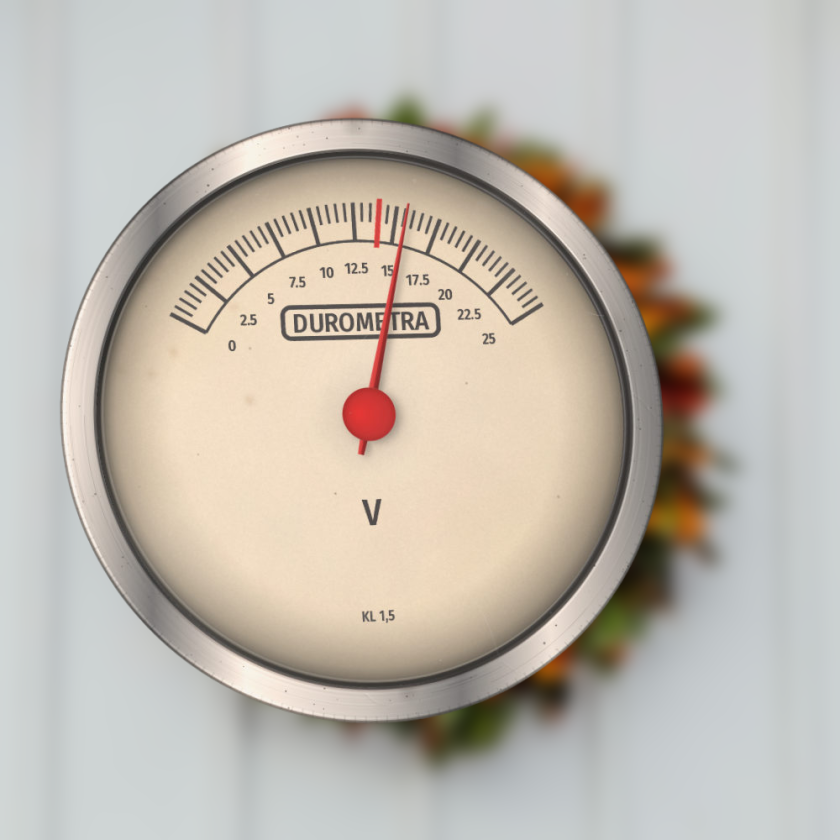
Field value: 15.5V
